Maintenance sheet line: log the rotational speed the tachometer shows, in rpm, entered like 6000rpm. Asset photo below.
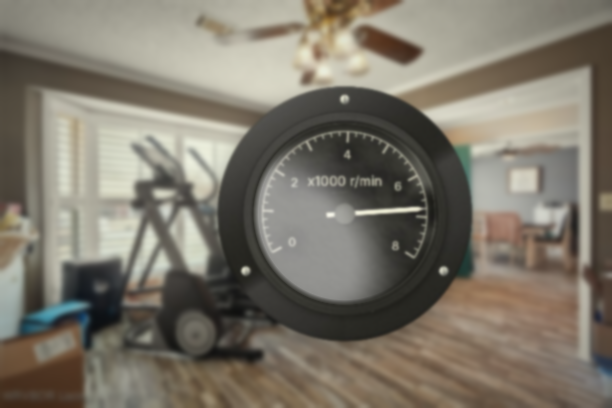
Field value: 6800rpm
